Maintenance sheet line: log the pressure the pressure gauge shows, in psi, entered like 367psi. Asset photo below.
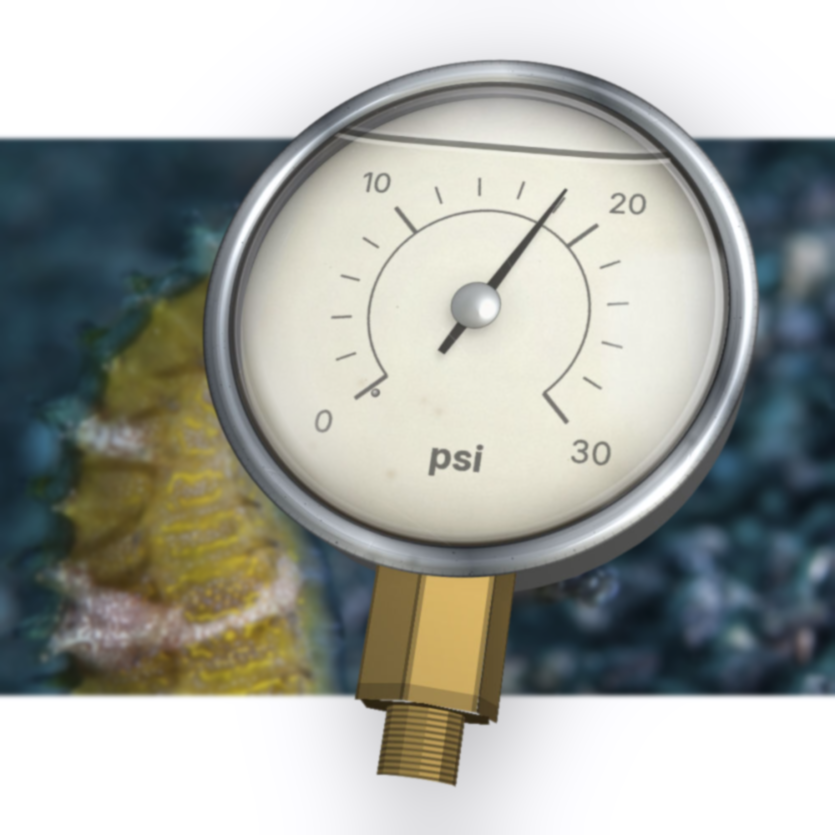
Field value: 18psi
